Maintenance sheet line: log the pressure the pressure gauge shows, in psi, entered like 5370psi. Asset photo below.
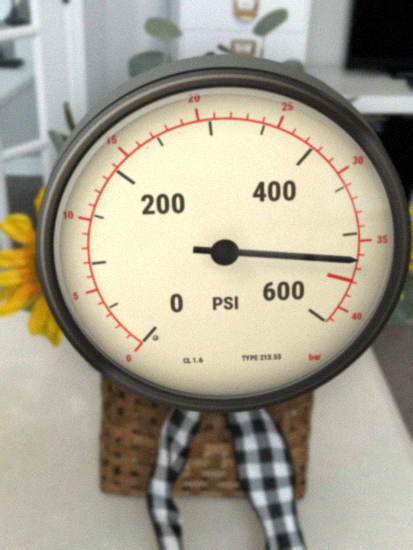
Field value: 525psi
